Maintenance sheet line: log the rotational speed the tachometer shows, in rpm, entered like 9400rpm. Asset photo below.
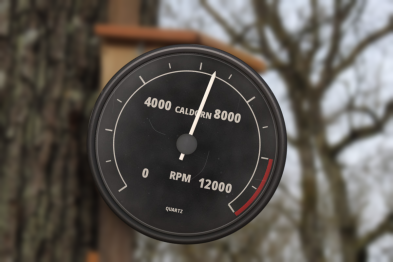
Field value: 6500rpm
